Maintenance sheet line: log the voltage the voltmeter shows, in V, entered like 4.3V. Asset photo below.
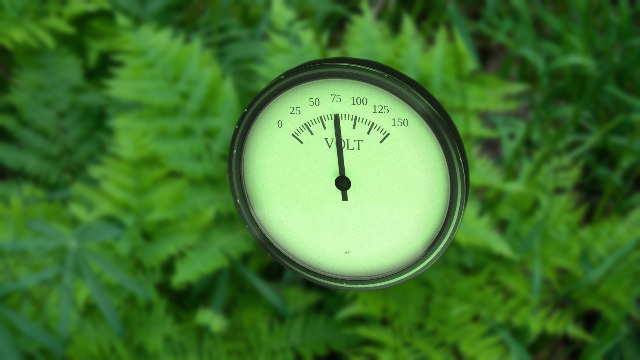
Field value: 75V
